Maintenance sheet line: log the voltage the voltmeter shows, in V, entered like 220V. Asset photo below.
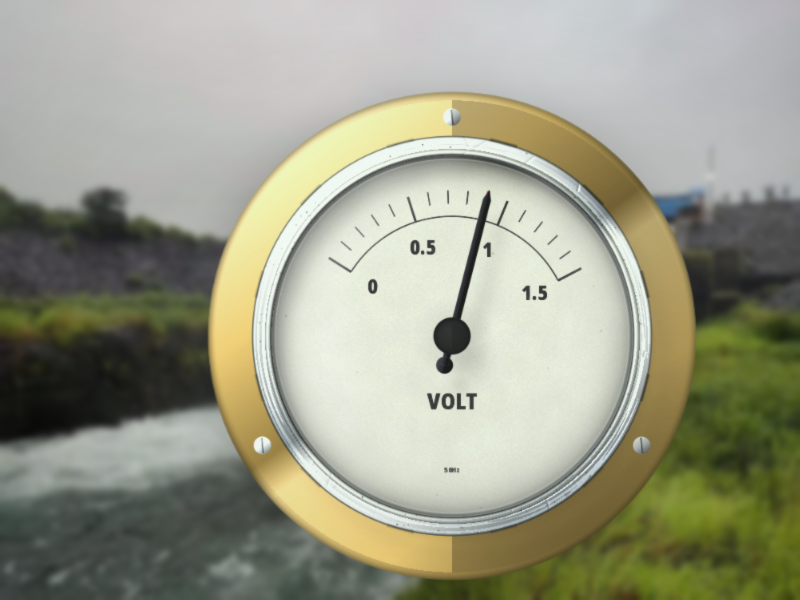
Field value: 0.9V
